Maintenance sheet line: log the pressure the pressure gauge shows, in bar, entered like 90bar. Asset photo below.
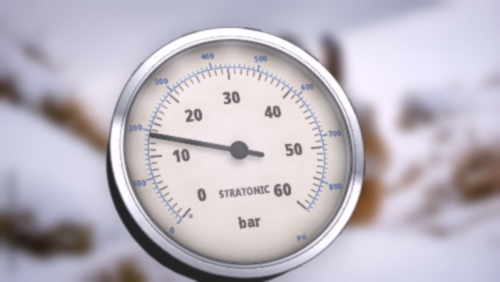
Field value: 13bar
